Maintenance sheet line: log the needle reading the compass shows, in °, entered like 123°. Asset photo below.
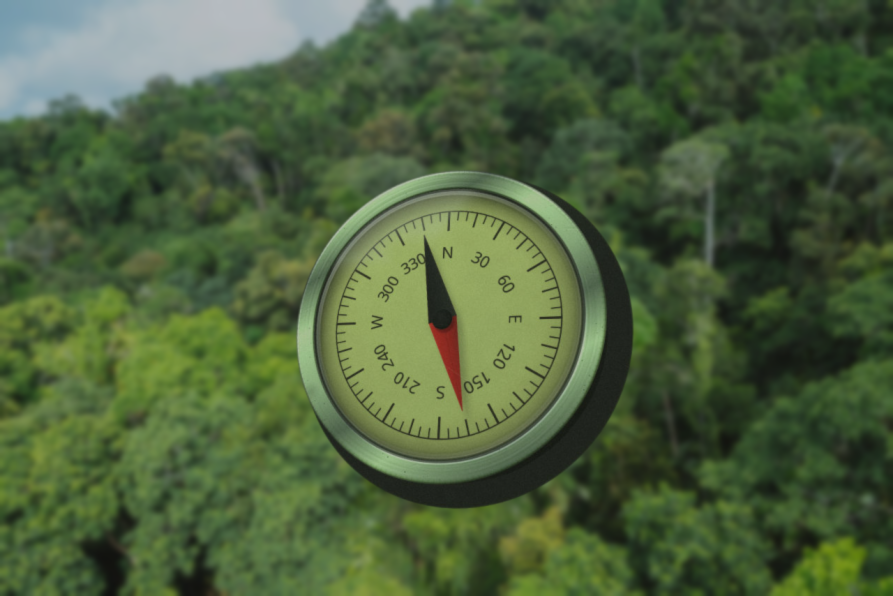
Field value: 165°
